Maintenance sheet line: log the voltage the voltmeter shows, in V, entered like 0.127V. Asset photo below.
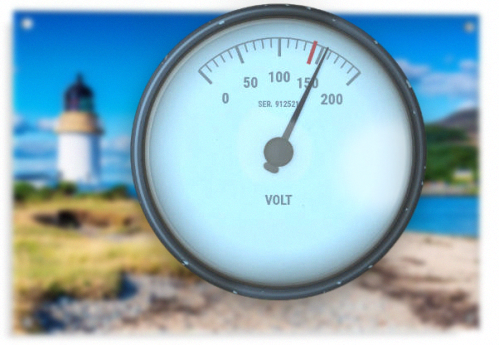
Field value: 155V
